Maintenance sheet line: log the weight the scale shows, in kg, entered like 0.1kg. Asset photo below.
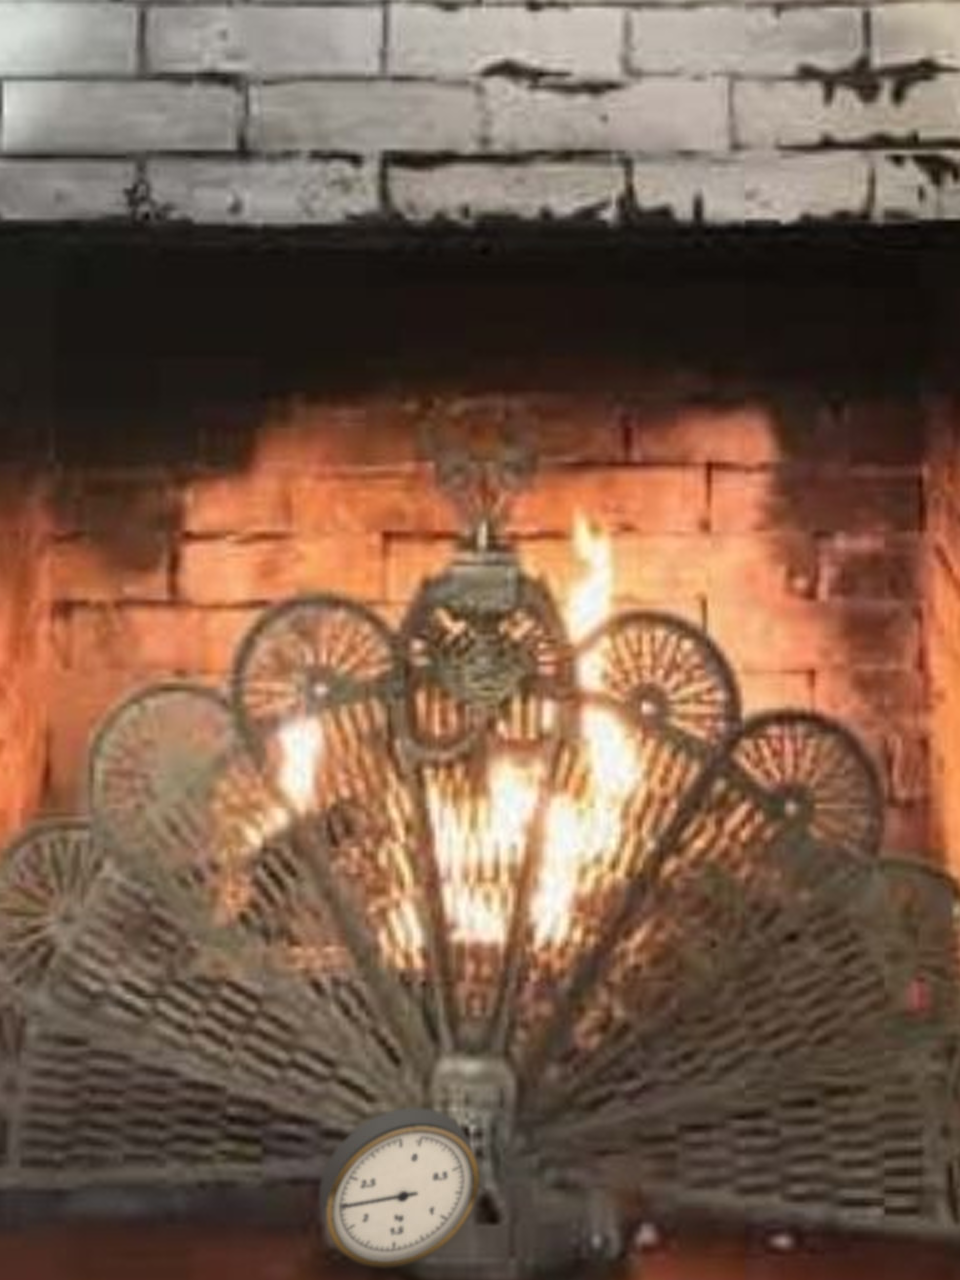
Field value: 2.25kg
